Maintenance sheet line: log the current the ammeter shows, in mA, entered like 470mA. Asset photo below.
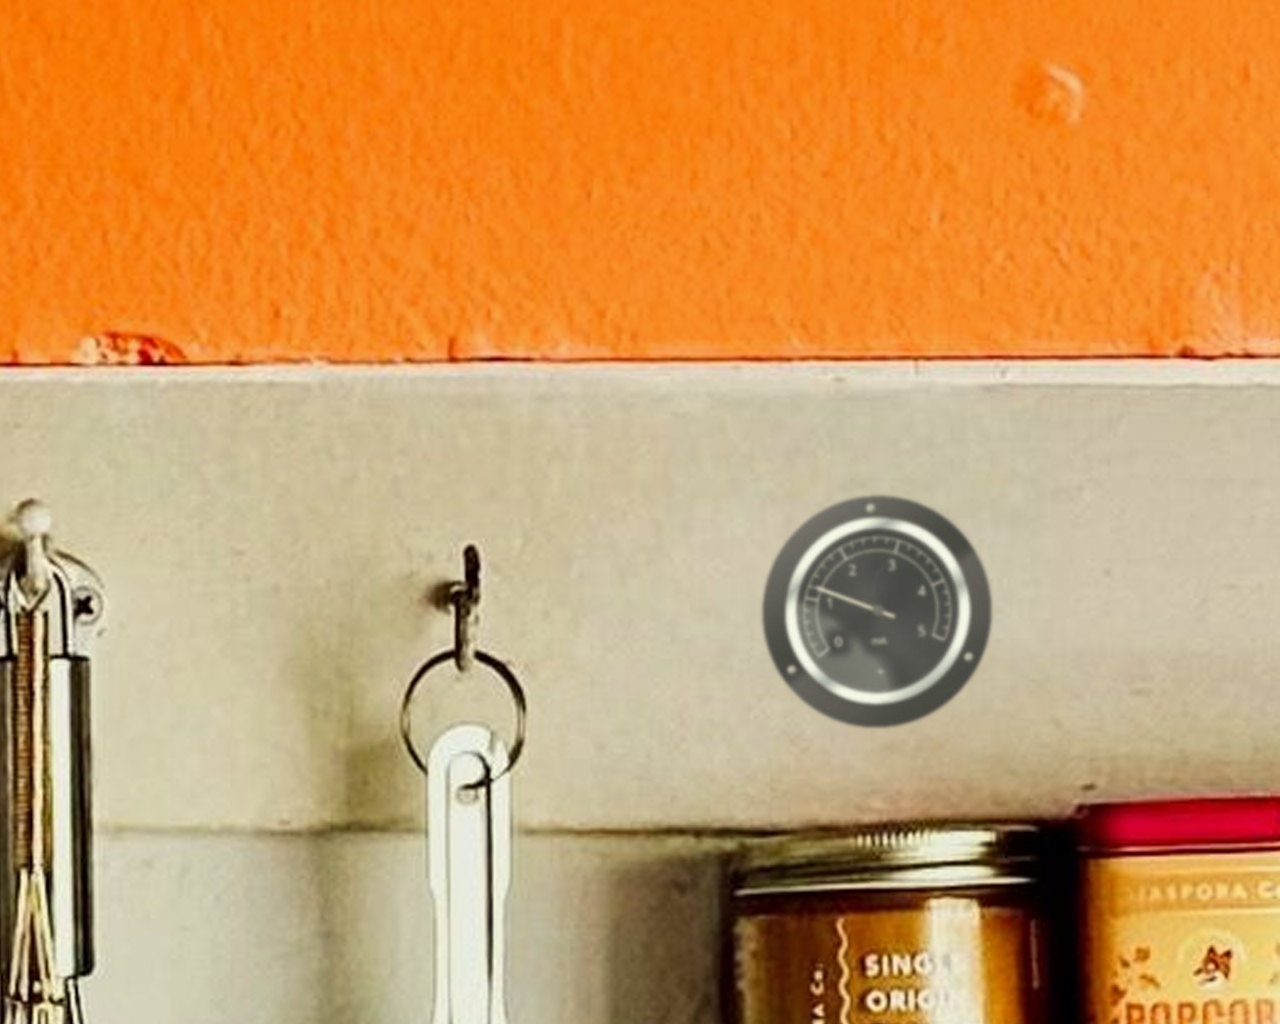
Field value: 1.2mA
